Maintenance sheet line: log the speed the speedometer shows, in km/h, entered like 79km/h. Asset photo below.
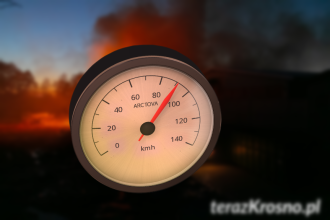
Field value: 90km/h
